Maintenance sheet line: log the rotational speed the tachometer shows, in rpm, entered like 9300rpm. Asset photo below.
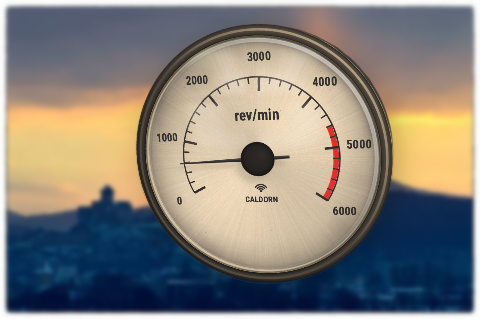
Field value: 600rpm
